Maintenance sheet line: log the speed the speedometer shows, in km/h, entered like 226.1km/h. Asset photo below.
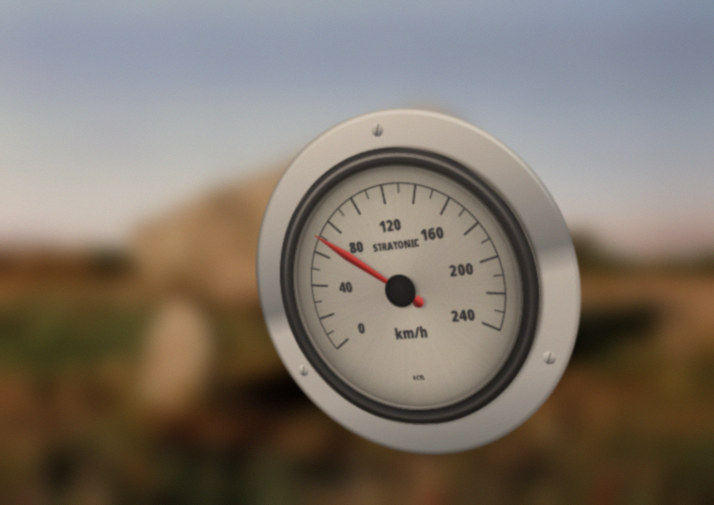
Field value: 70km/h
